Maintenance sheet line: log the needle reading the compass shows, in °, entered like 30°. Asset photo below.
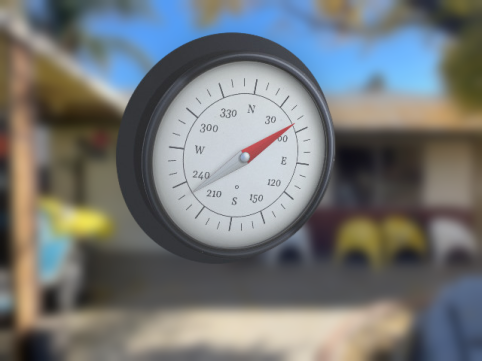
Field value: 50°
